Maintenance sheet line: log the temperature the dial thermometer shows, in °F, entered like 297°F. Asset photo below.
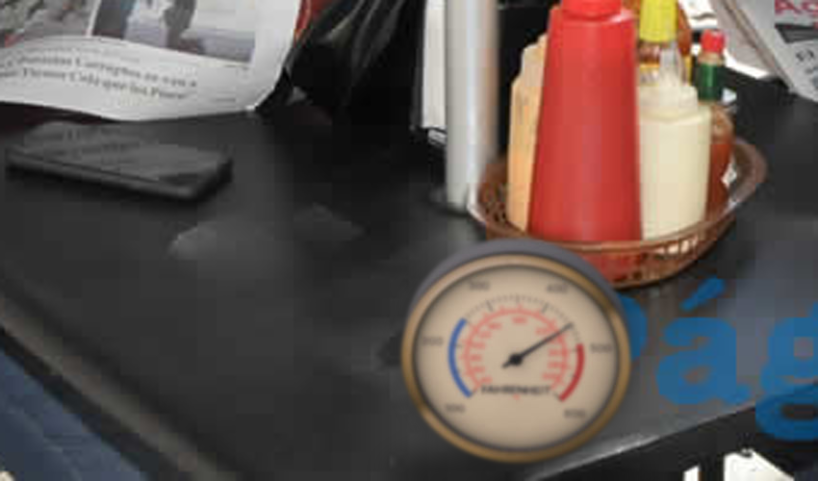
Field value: 450°F
